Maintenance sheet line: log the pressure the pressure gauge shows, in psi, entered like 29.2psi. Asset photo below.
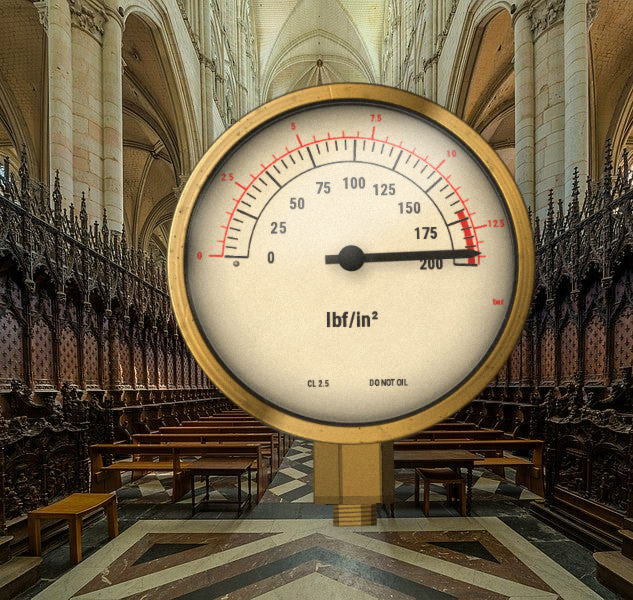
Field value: 195psi
